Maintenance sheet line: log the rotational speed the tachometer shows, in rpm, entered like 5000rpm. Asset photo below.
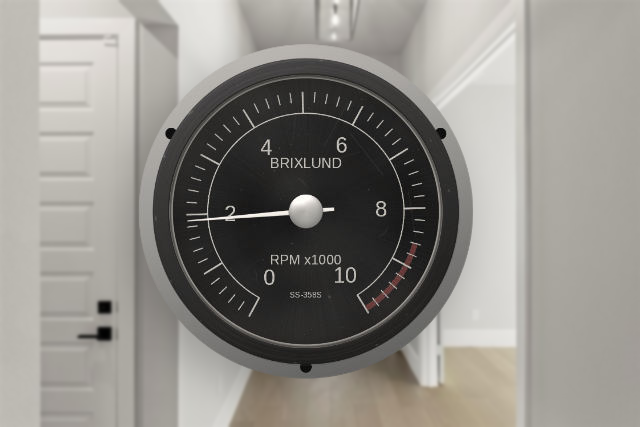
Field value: 1900rpm
